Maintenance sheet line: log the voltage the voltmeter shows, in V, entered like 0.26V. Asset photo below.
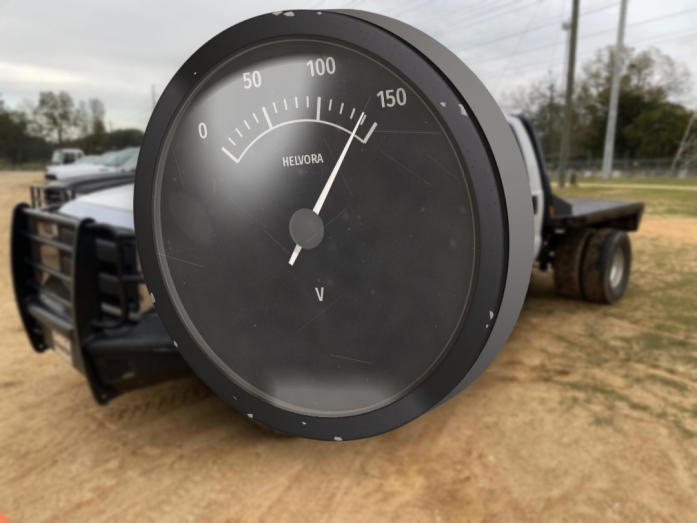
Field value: 140V
